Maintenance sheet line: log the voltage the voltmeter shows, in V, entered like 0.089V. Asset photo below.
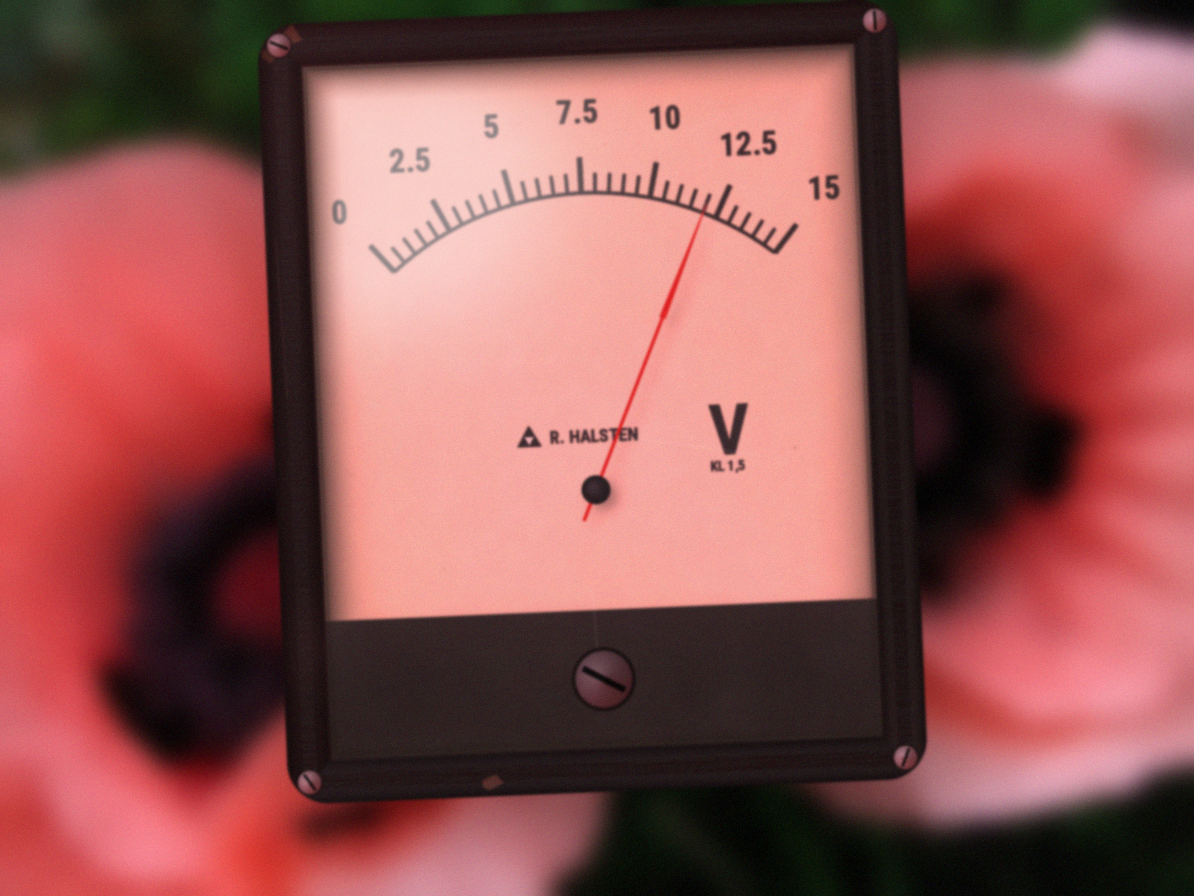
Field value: 12V
